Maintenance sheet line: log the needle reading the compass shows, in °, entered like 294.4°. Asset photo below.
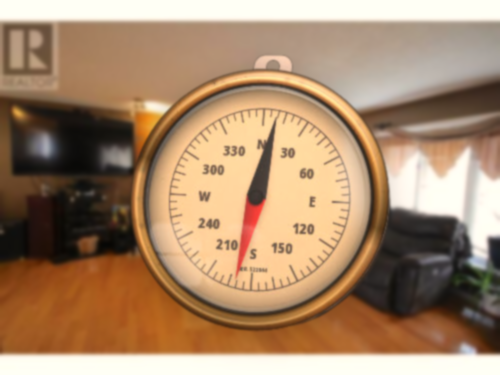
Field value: 190°
